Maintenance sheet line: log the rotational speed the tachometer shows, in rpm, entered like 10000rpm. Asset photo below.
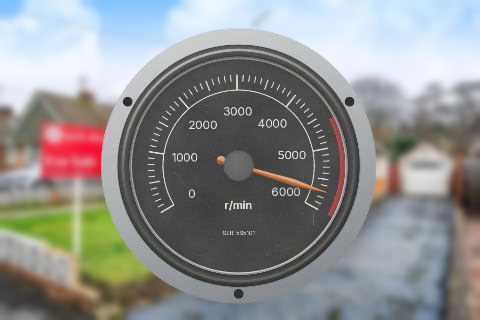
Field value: 5700rpm
